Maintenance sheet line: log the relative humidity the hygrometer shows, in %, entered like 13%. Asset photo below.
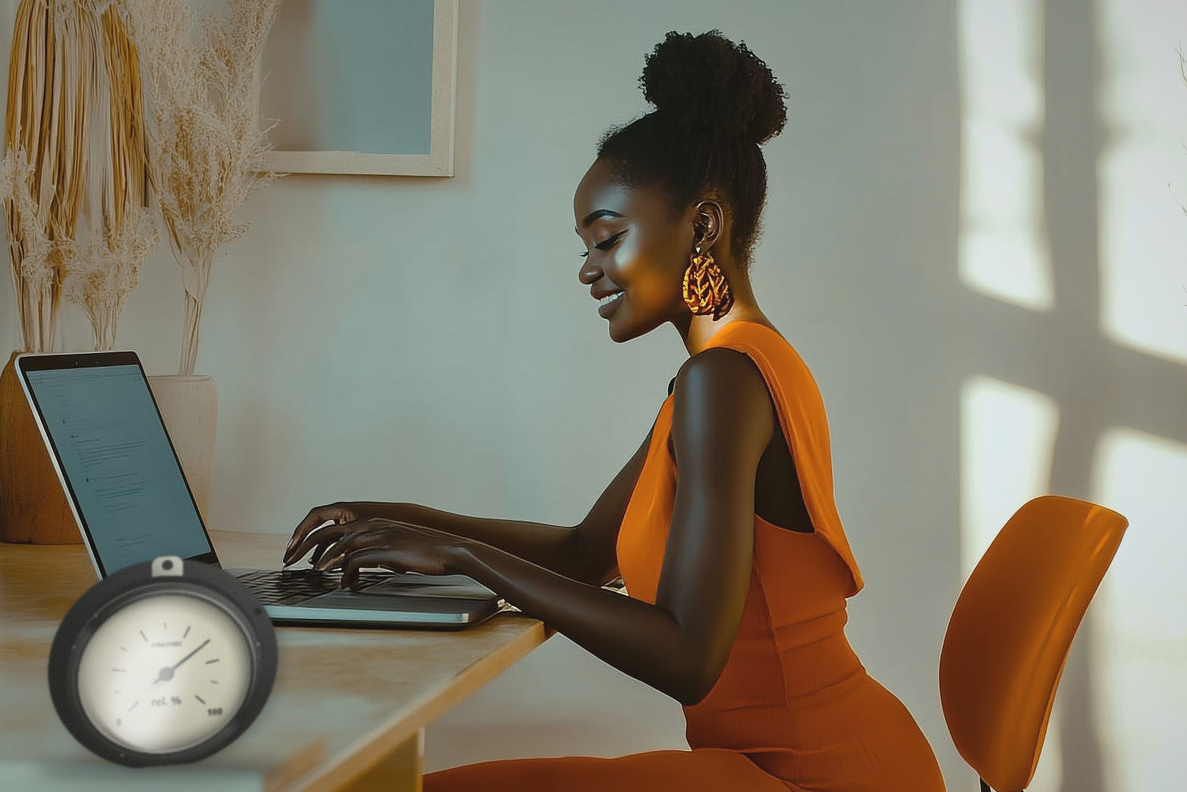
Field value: 70%
